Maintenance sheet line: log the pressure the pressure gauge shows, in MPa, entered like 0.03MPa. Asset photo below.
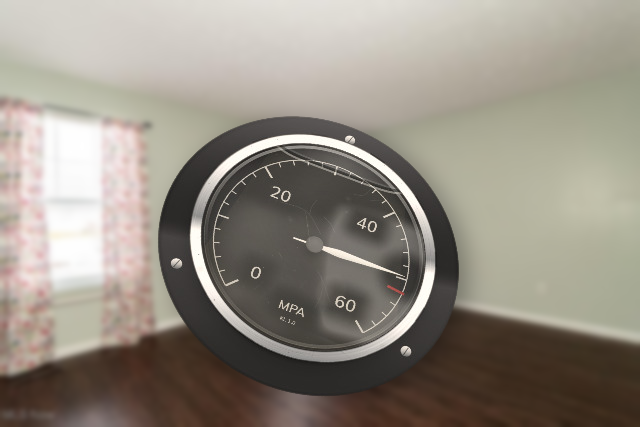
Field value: 50MPa
